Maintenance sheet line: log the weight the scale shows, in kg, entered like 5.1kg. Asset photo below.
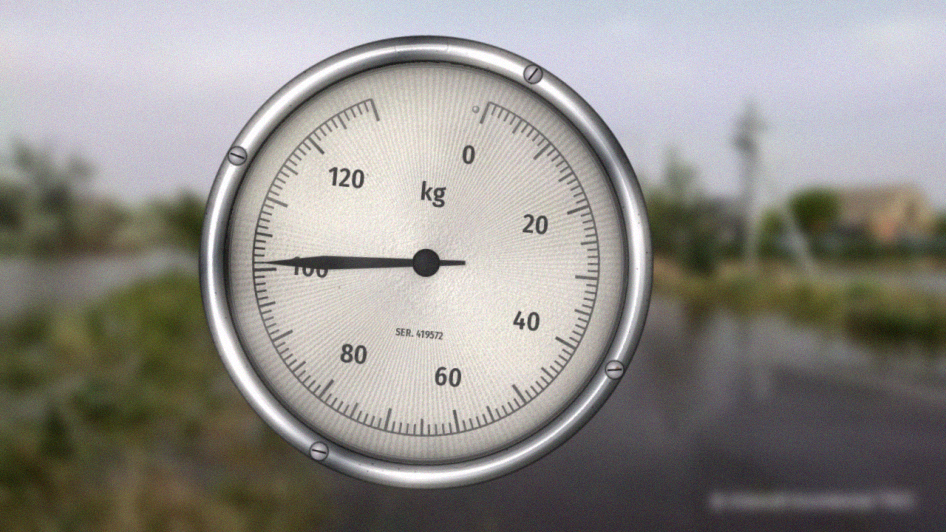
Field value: 101kg
